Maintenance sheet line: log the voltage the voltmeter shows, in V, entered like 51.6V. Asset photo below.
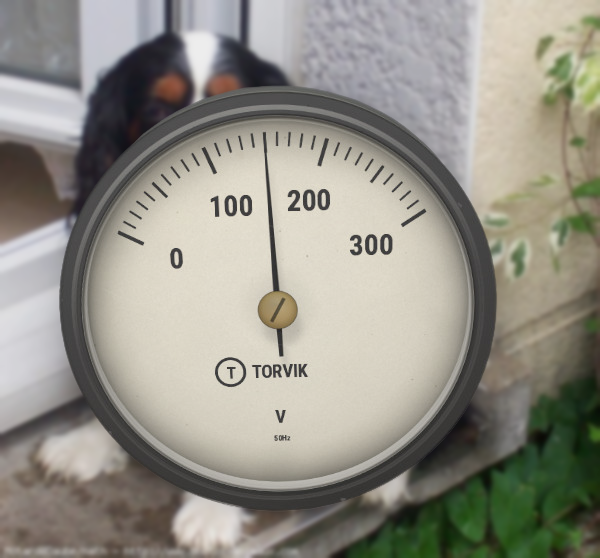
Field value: 150V
